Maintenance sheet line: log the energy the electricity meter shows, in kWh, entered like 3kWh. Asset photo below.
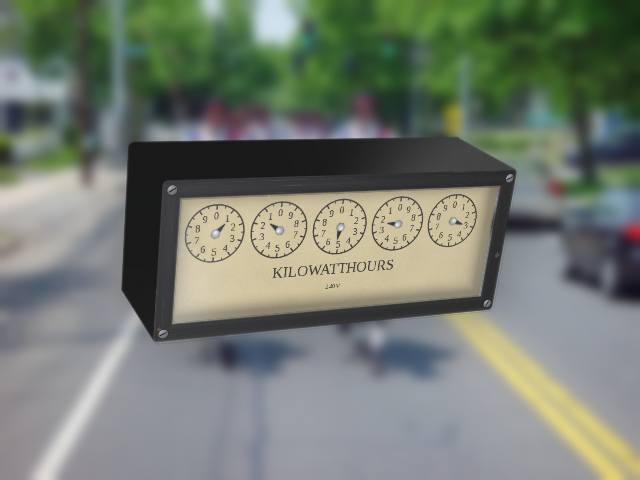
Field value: 11523kWh
